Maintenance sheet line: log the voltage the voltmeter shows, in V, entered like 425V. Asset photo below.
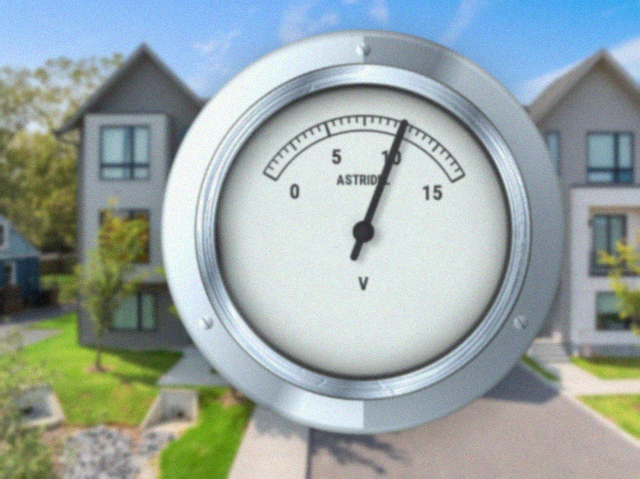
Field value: 10V
